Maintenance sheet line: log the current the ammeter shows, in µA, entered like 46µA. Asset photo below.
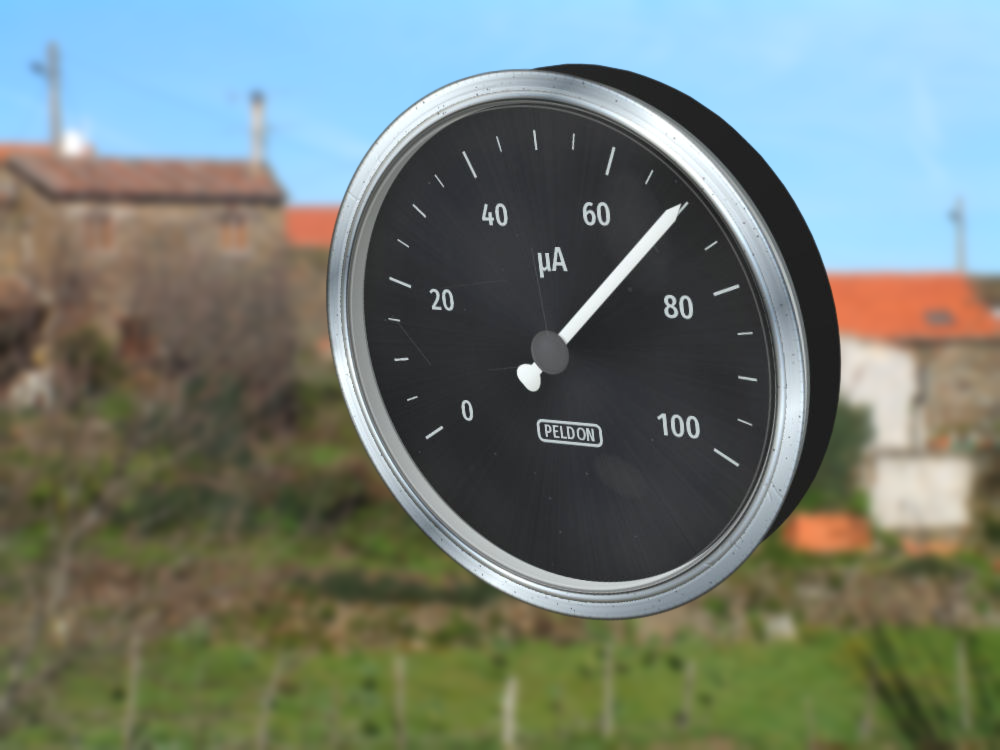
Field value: 70µA
